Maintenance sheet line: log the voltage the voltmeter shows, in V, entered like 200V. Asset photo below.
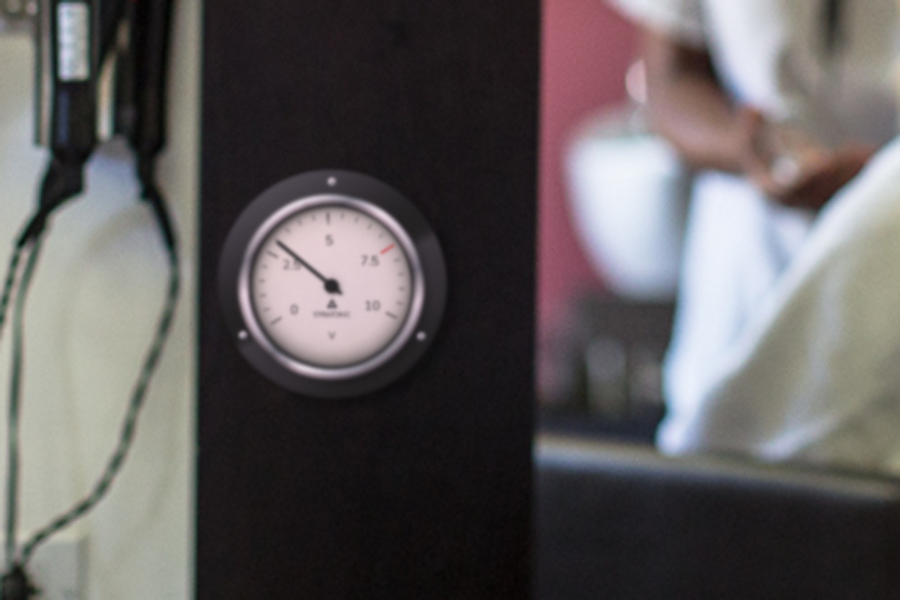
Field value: 3V
